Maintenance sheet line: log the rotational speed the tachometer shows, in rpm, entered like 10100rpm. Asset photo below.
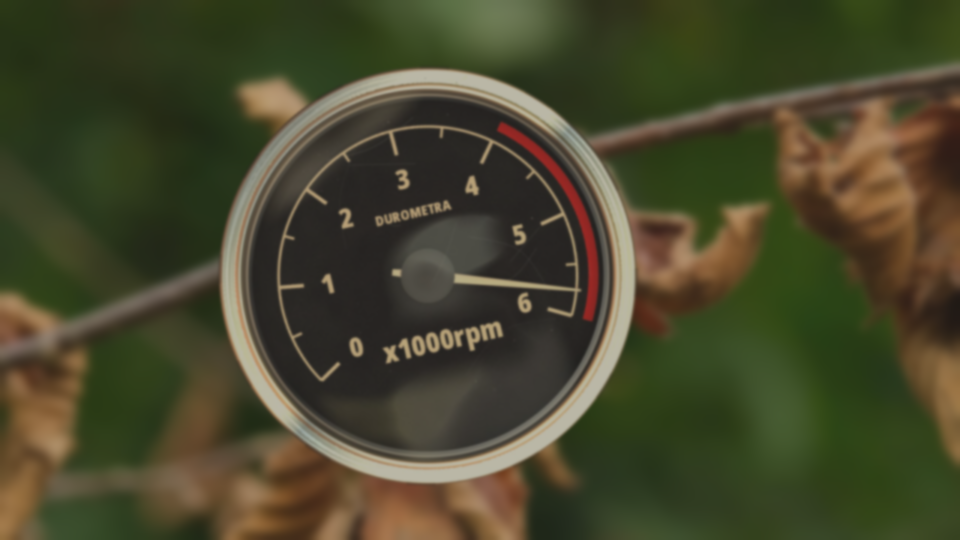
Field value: 5750rpm
